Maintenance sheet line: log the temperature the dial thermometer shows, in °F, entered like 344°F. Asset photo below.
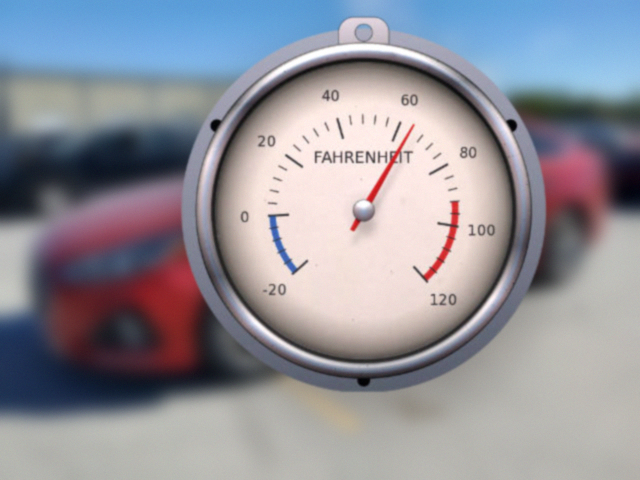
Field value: 64°F
